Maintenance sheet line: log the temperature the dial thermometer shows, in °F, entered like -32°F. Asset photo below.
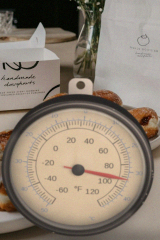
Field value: 90°F
